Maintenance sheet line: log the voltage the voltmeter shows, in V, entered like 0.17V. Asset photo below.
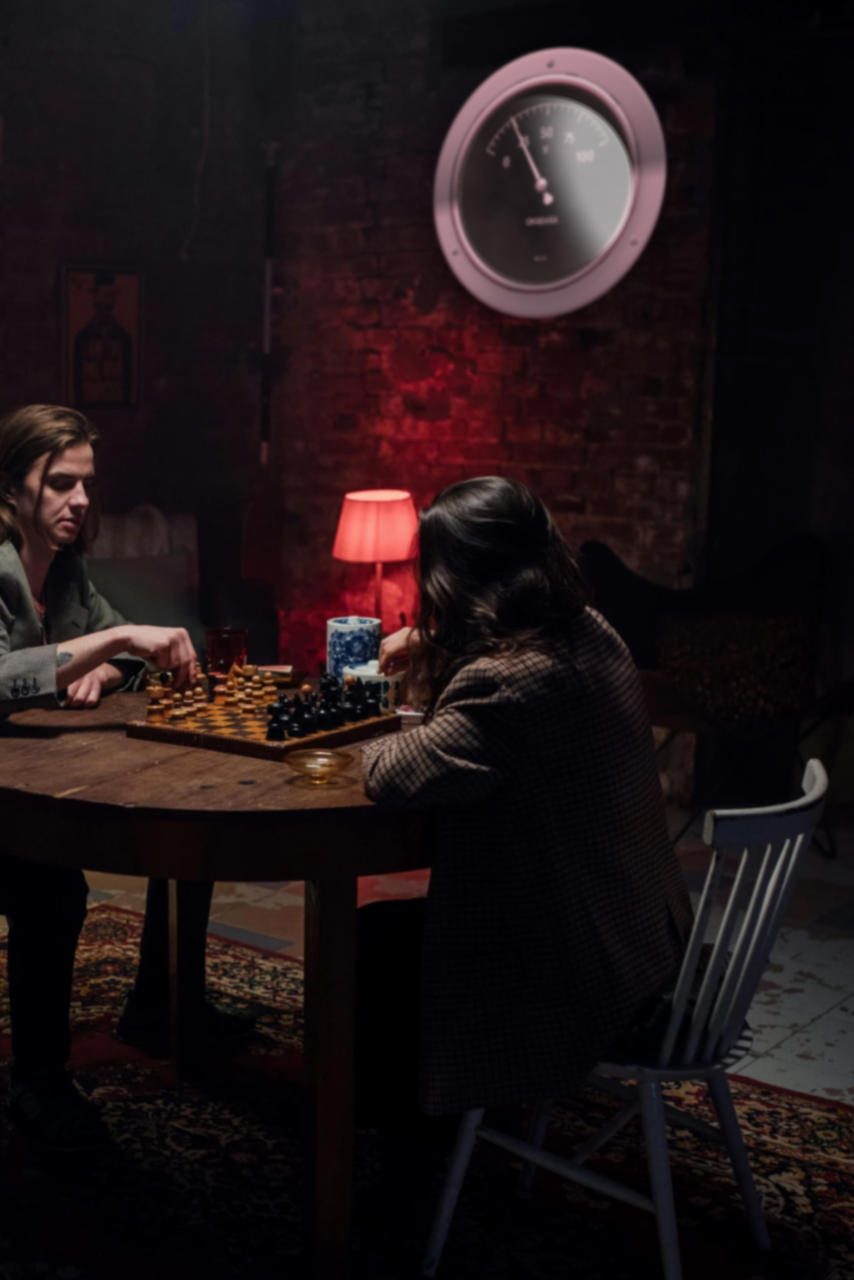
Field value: 25V
